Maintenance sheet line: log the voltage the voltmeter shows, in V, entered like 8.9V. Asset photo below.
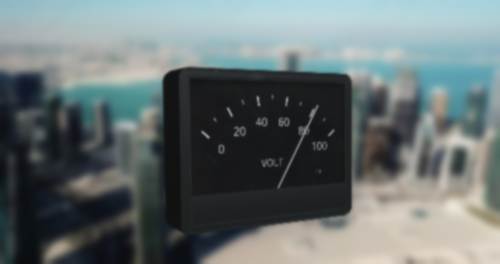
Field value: 80V
